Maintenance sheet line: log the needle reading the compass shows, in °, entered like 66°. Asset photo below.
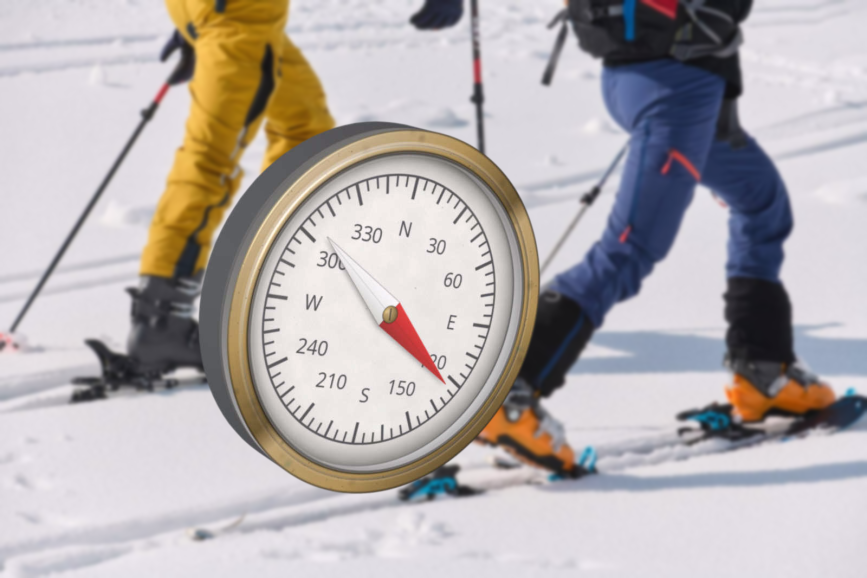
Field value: 125°
